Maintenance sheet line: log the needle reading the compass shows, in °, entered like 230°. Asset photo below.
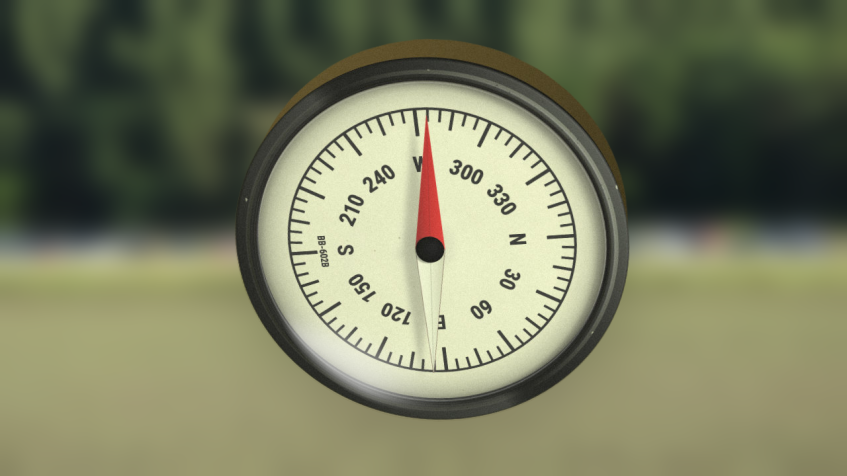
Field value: 275°
